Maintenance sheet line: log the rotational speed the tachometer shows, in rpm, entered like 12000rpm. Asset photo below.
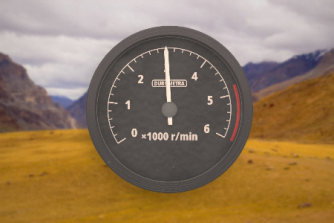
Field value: 3000rpm
